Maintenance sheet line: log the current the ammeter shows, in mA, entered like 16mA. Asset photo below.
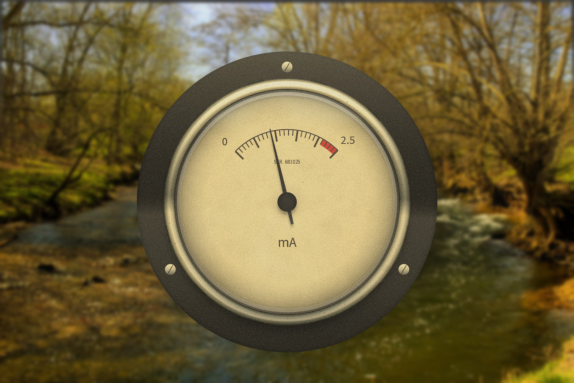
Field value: 0.9mA
